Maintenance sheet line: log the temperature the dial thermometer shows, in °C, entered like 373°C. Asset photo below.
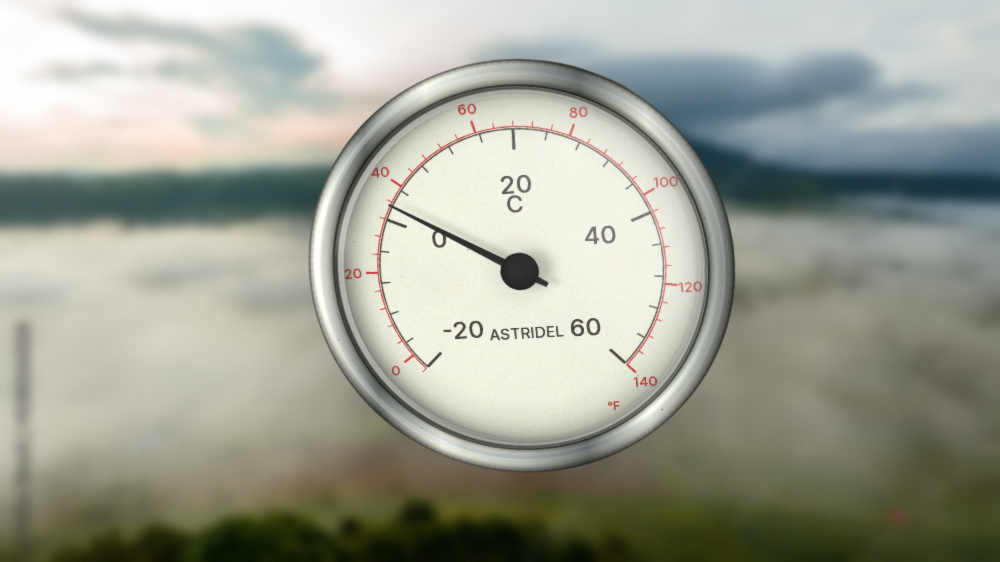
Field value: 2°C
